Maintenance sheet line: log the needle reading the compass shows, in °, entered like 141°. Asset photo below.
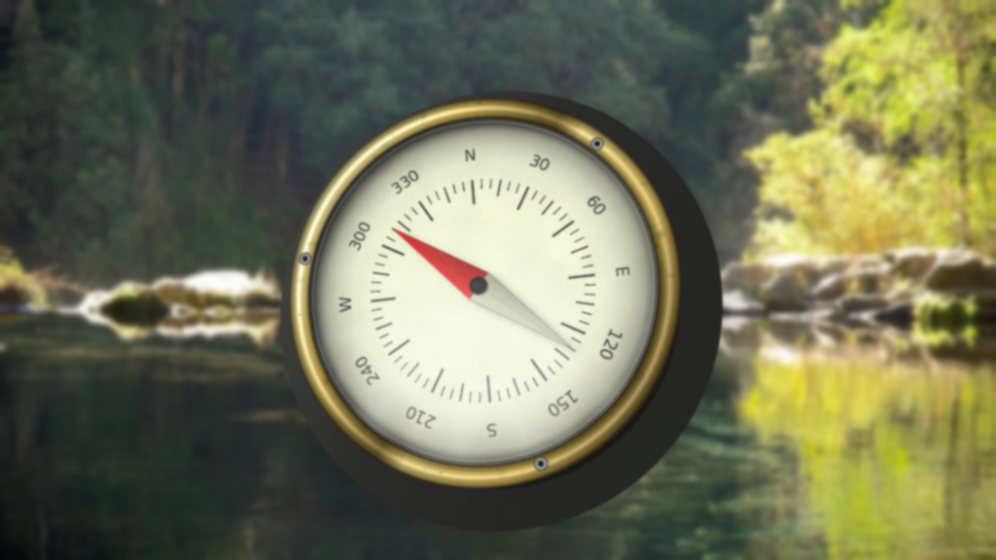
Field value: 310°
